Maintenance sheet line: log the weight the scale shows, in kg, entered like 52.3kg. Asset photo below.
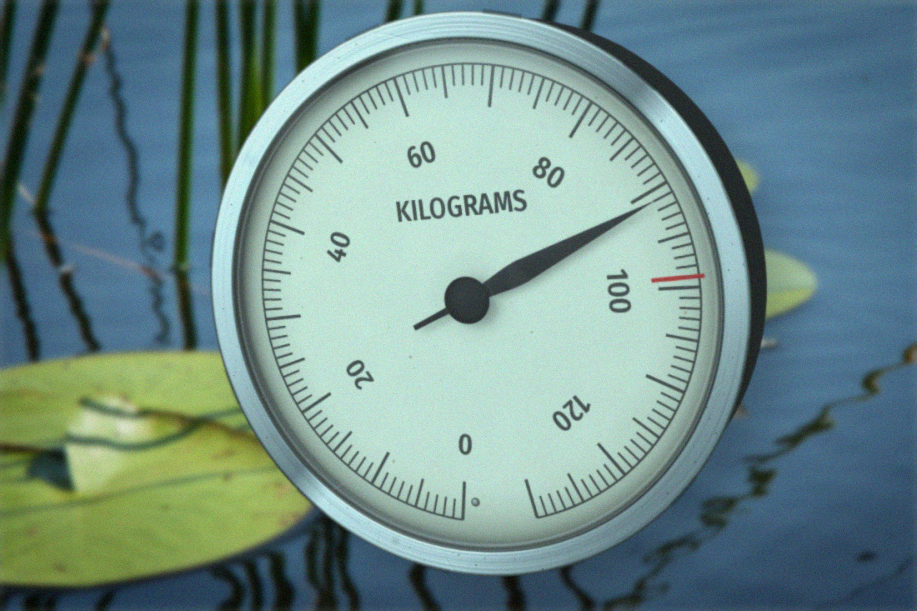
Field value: 91kg
